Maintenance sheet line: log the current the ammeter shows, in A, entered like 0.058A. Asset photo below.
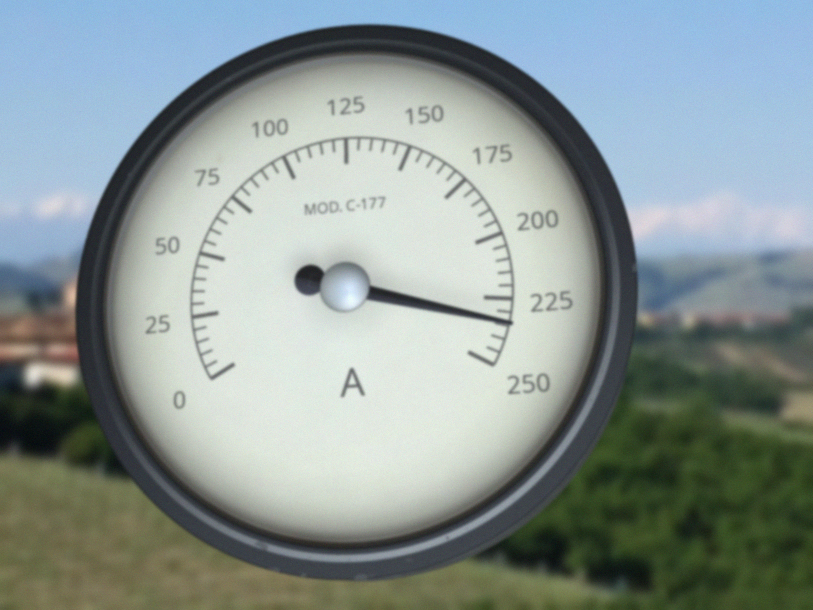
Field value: 235A
